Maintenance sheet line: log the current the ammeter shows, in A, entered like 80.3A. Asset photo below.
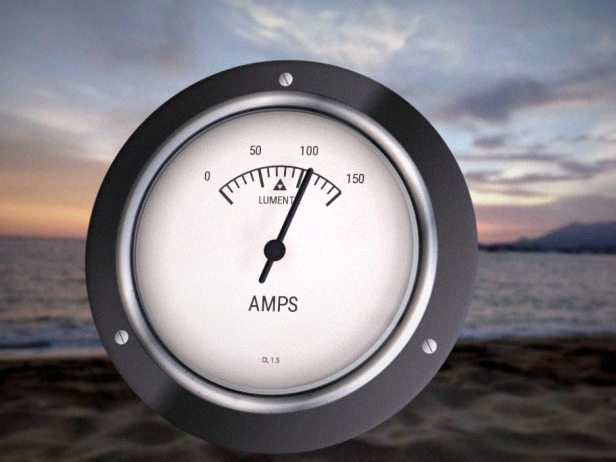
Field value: 110A
